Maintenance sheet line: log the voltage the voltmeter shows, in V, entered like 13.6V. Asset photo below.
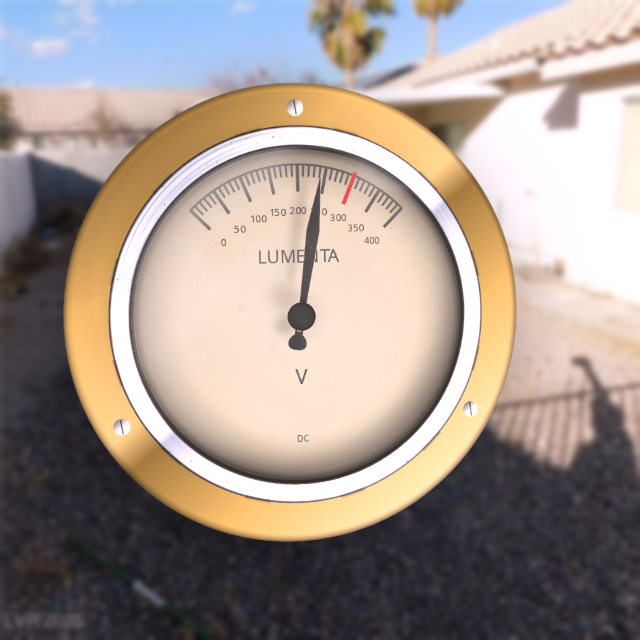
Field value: 240V
